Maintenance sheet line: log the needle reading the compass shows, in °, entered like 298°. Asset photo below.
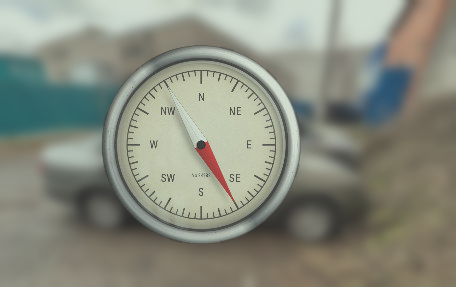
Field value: 150°
